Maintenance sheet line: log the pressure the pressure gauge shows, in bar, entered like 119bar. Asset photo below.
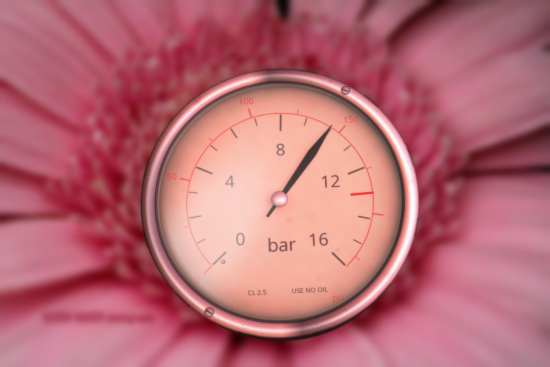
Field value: 10bar
